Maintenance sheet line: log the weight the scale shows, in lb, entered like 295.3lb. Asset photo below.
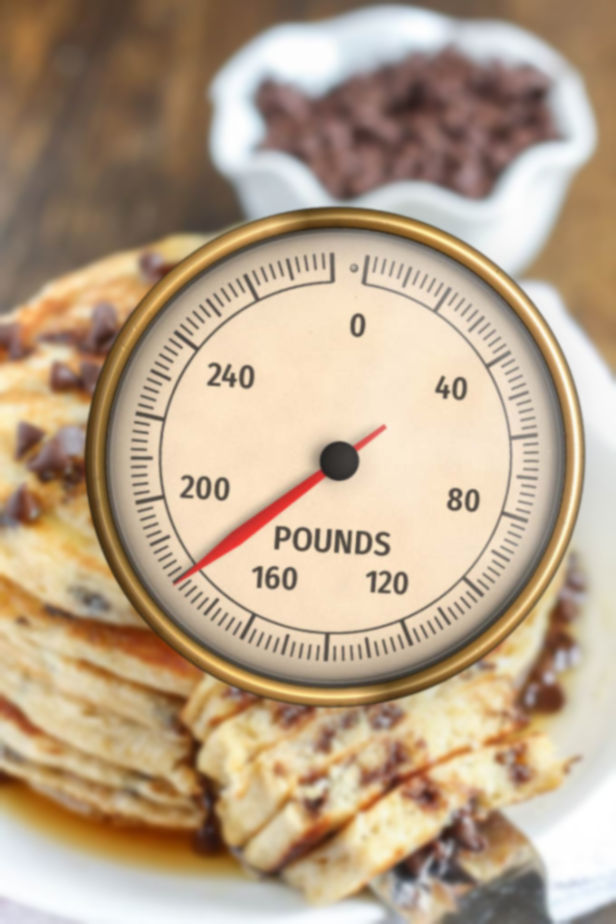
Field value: 180lb
